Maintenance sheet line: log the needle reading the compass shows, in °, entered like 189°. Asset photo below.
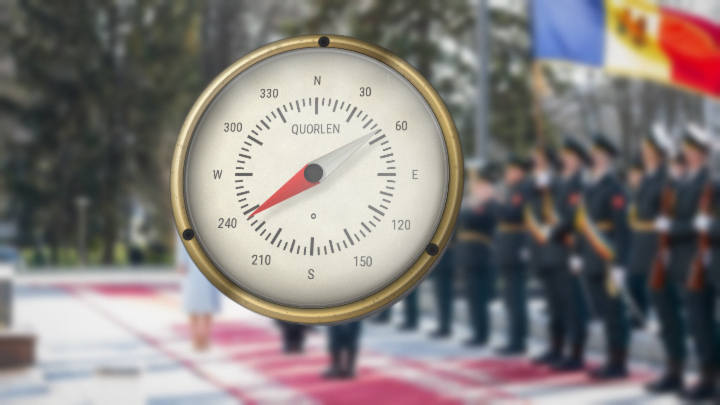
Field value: 235°
